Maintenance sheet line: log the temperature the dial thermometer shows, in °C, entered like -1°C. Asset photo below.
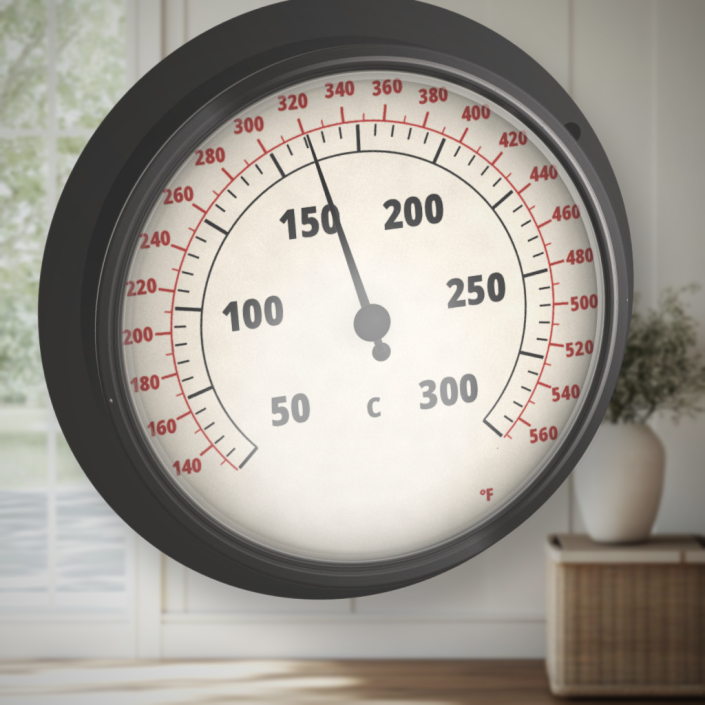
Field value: 160°C
